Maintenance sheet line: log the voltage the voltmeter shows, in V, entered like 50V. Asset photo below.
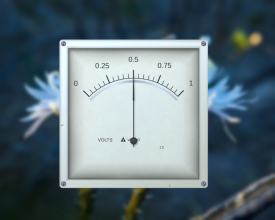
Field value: 0.5V
